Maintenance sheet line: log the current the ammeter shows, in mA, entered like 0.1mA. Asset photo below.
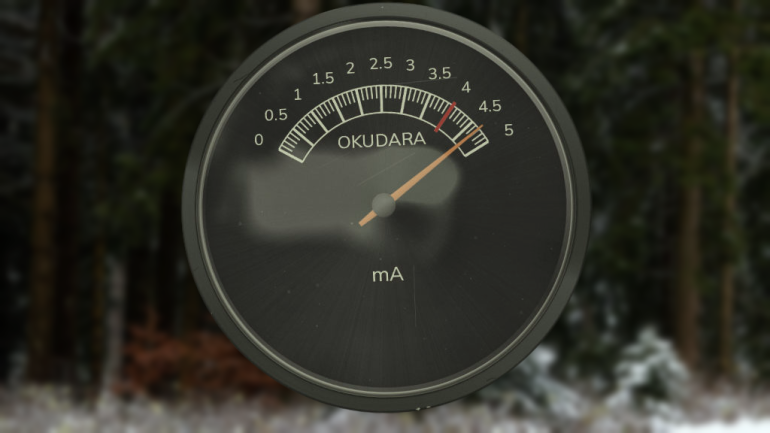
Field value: 4.7mA
